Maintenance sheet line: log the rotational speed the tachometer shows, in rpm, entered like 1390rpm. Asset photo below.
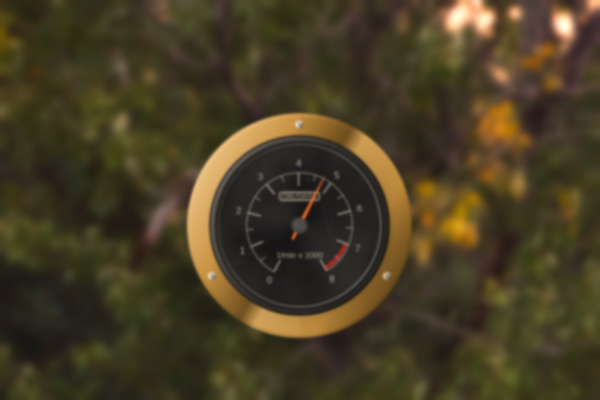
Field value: 4750rpm
